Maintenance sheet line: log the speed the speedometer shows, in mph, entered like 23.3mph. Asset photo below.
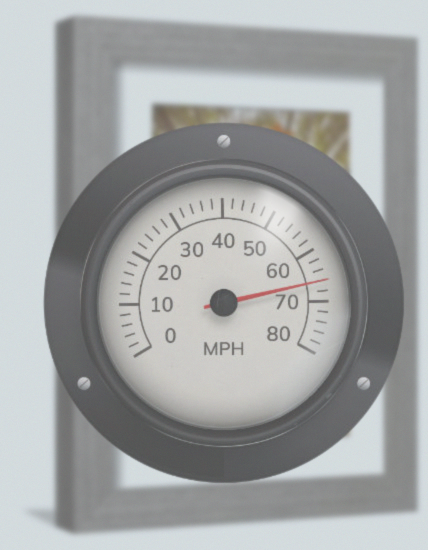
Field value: 66mph
